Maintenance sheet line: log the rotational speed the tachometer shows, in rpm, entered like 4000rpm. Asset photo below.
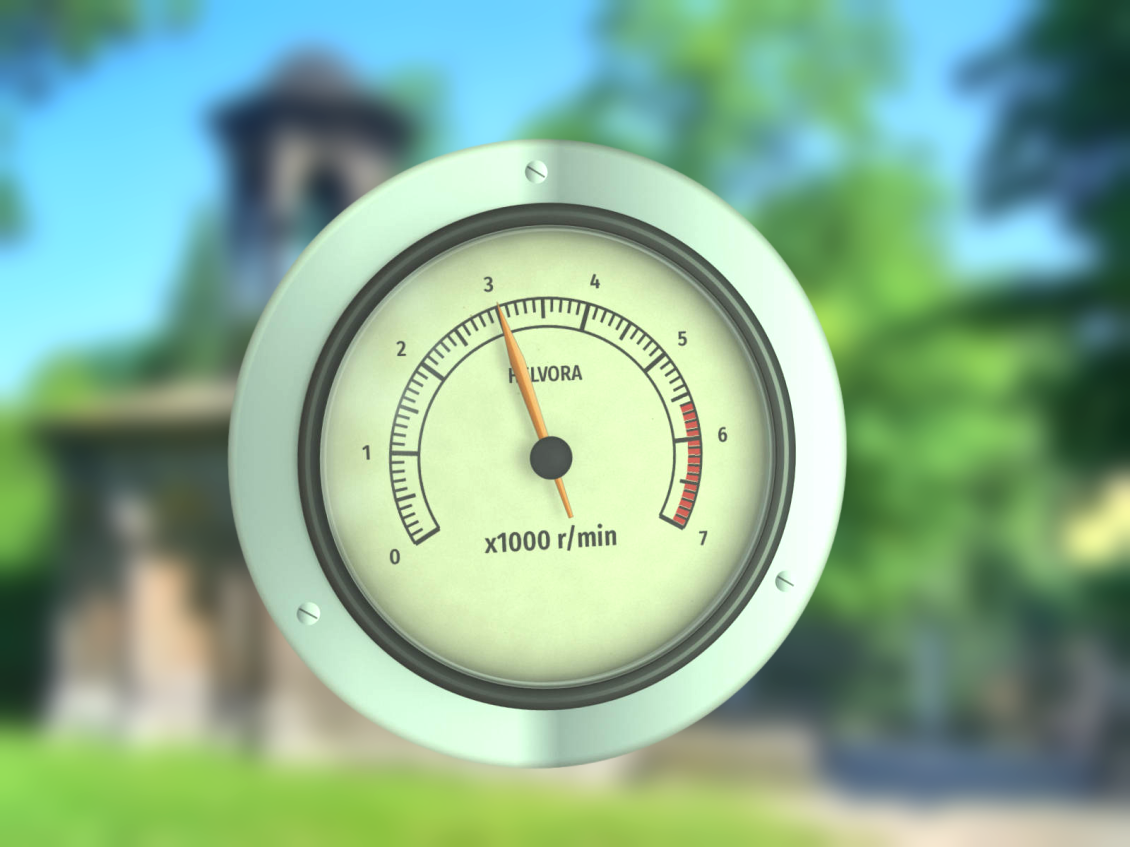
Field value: 3000rpm
